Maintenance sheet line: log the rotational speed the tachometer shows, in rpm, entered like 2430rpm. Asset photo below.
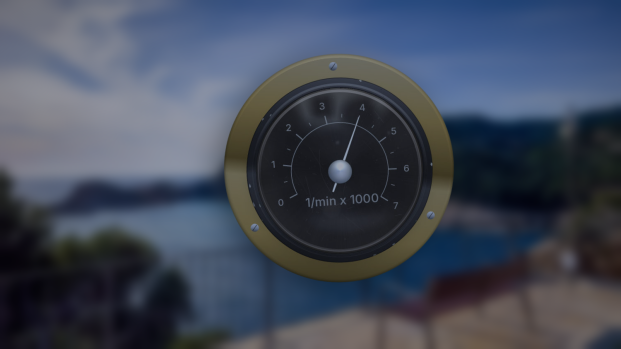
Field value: 4000rpm
